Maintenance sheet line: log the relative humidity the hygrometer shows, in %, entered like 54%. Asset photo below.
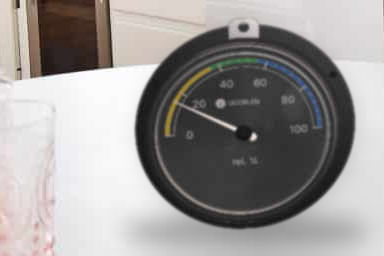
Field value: 16%
